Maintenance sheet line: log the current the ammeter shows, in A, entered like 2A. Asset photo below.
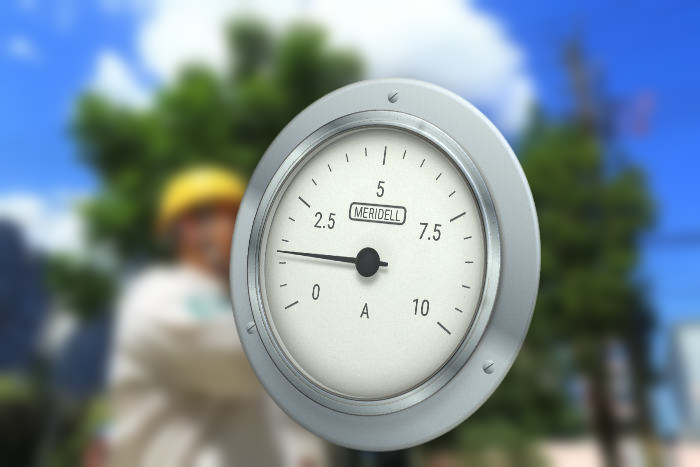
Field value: 1.25A
